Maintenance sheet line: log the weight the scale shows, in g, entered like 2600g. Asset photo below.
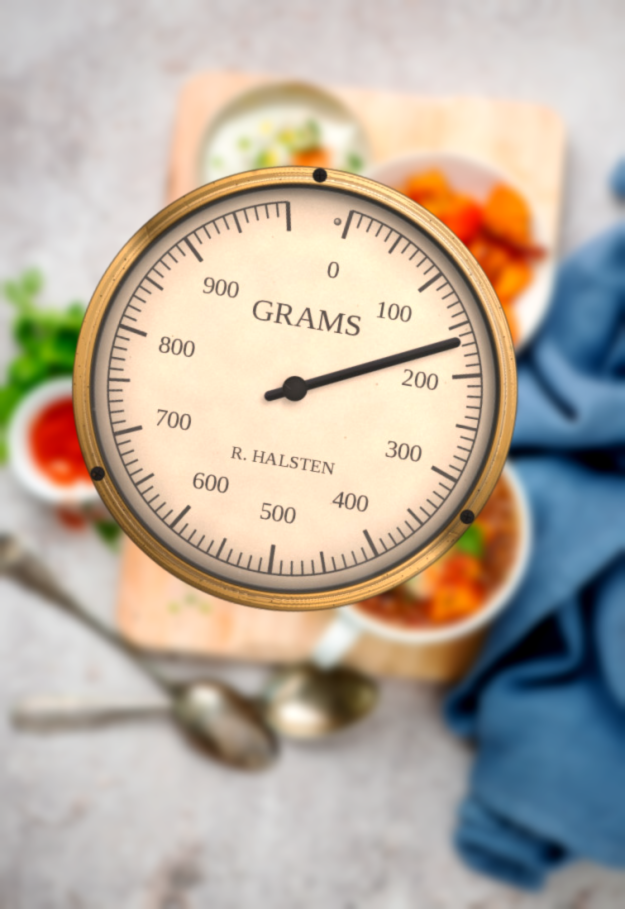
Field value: 165g
